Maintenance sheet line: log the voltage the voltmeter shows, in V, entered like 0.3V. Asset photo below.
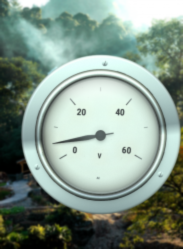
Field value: 5V
